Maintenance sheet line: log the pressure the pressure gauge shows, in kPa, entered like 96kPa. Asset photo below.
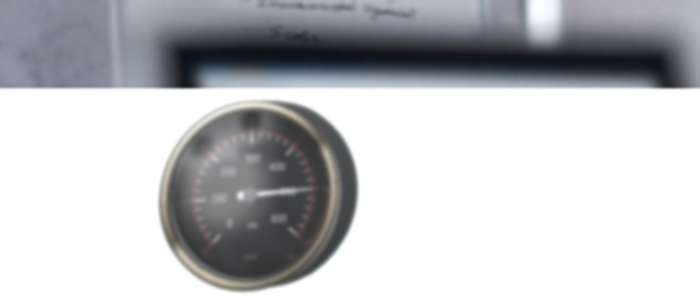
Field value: 500kPa
